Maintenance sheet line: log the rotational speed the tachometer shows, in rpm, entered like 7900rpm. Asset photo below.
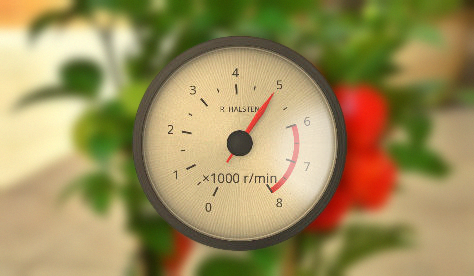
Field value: 5000rpm
